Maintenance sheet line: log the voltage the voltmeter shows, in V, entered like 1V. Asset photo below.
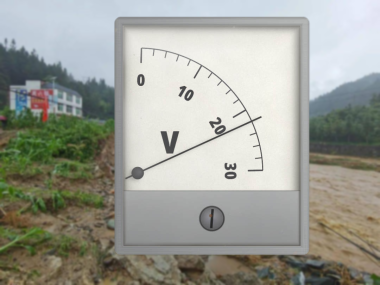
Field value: 22V
